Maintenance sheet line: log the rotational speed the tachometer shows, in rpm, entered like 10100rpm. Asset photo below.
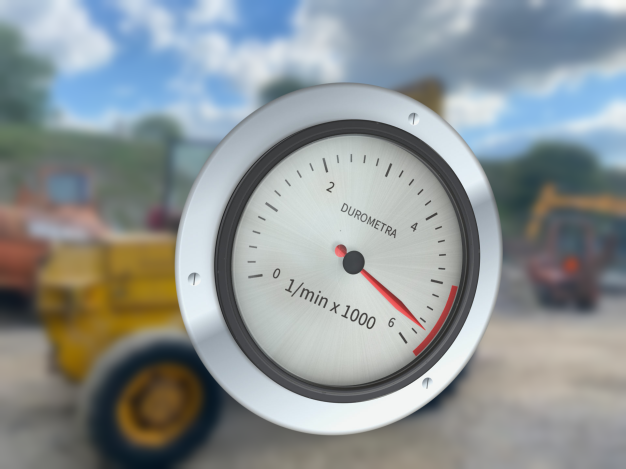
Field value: 5700rpm
